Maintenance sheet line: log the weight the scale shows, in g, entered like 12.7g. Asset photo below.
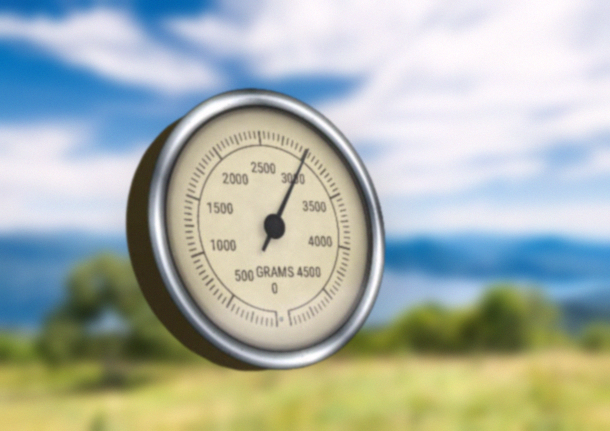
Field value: 3000g
